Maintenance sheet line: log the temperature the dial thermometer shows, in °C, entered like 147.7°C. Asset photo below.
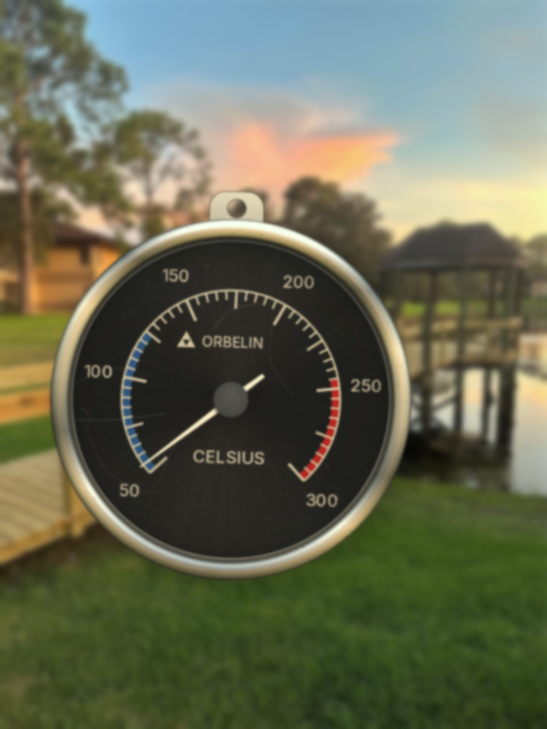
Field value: 55°C
